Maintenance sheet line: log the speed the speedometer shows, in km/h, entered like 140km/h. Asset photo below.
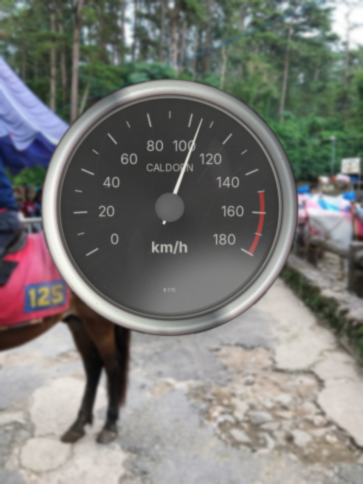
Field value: 105km/h
